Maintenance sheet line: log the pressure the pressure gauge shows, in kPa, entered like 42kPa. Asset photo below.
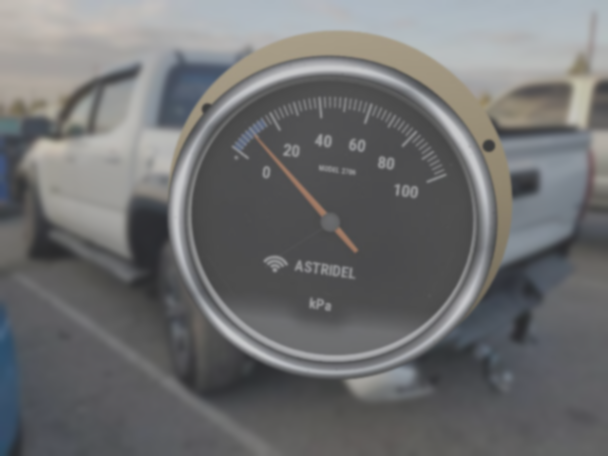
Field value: 10kPa
